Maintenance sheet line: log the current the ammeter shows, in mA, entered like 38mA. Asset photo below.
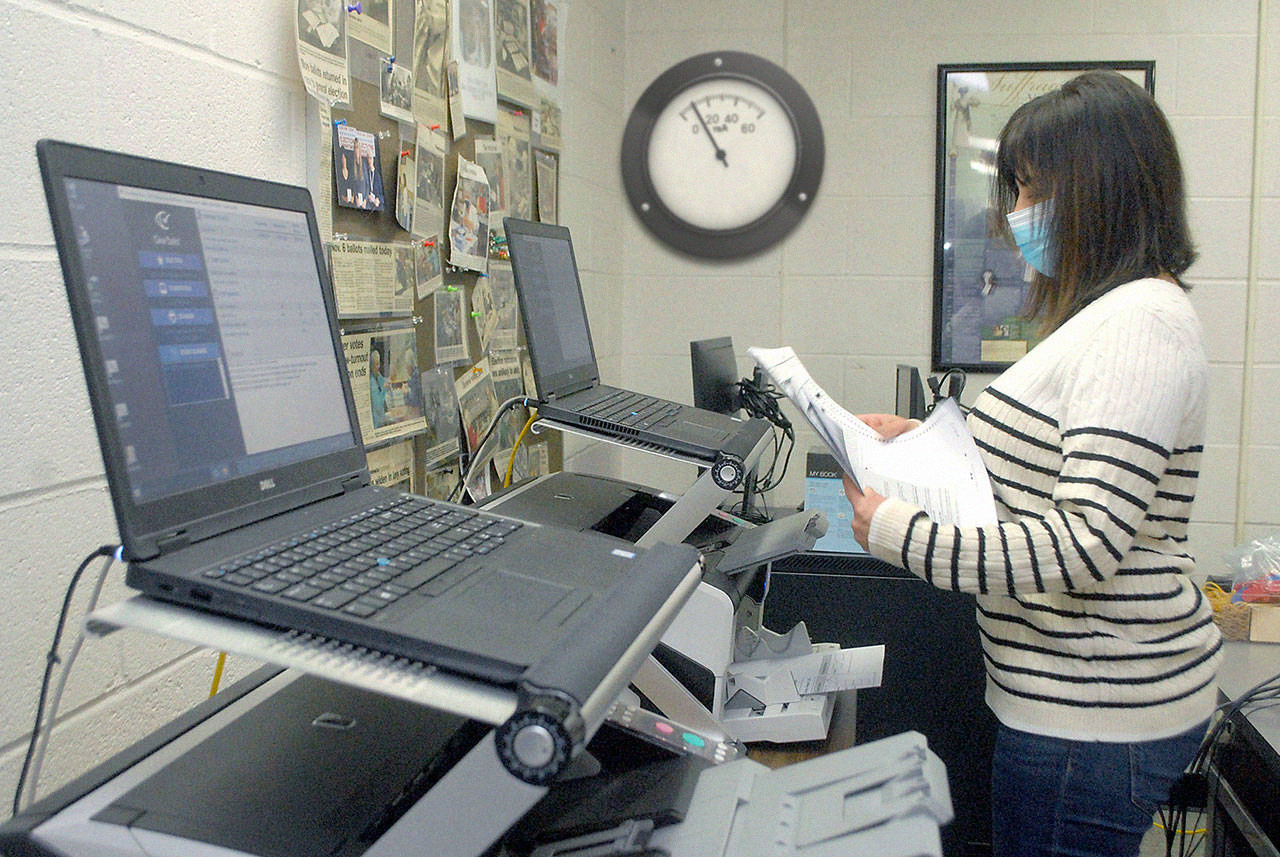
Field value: 10mA
